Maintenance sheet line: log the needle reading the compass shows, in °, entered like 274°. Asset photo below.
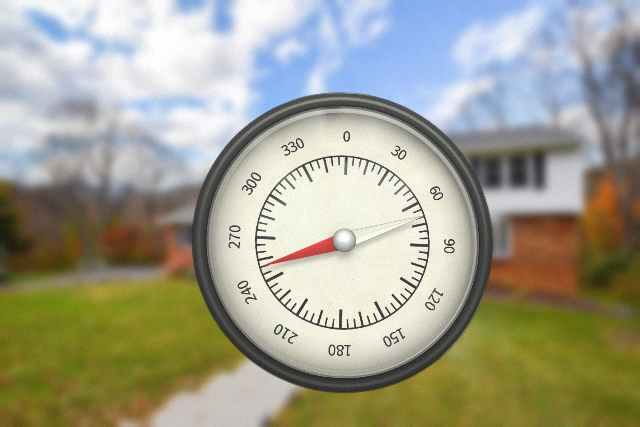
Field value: 250°
